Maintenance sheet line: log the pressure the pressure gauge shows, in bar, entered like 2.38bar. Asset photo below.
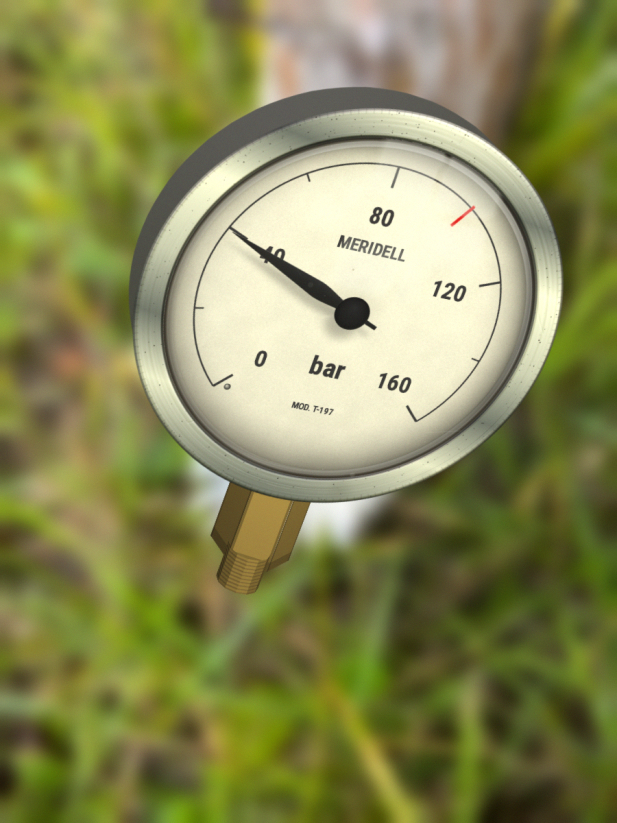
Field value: 40bar
